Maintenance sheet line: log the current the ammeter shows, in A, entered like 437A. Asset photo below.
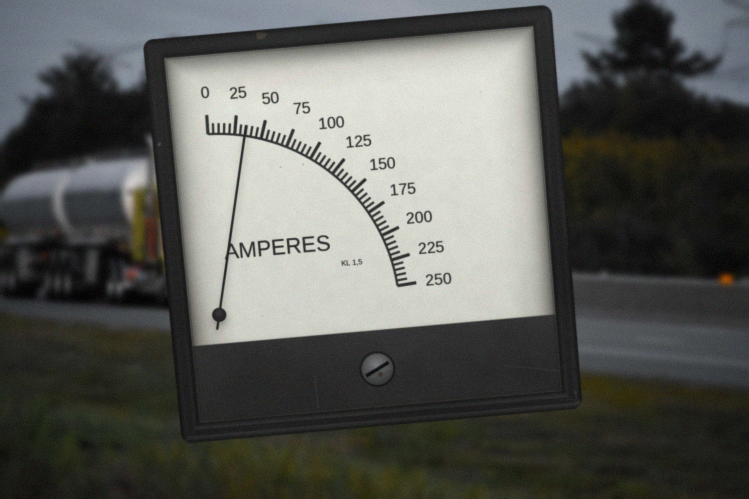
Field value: 35A
